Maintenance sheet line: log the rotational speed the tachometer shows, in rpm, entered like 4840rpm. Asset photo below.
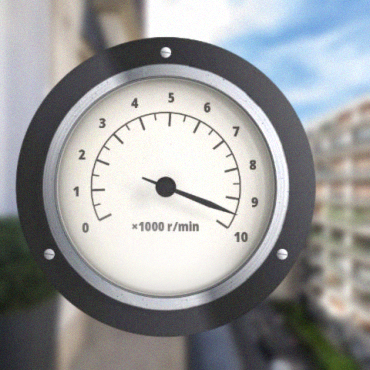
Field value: 9500rpm
